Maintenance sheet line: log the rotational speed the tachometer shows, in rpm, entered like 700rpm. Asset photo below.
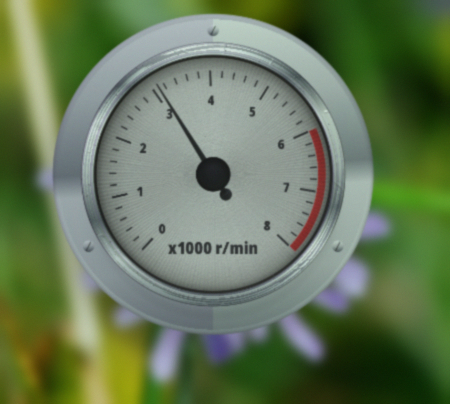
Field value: 3100rpm
